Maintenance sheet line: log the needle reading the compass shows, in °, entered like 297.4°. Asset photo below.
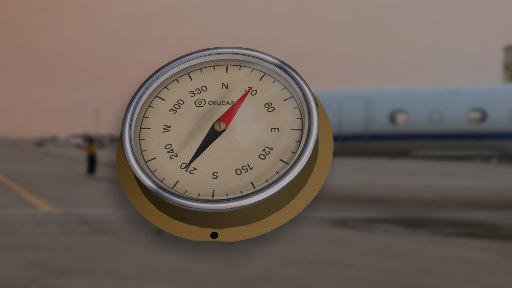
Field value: 30°
